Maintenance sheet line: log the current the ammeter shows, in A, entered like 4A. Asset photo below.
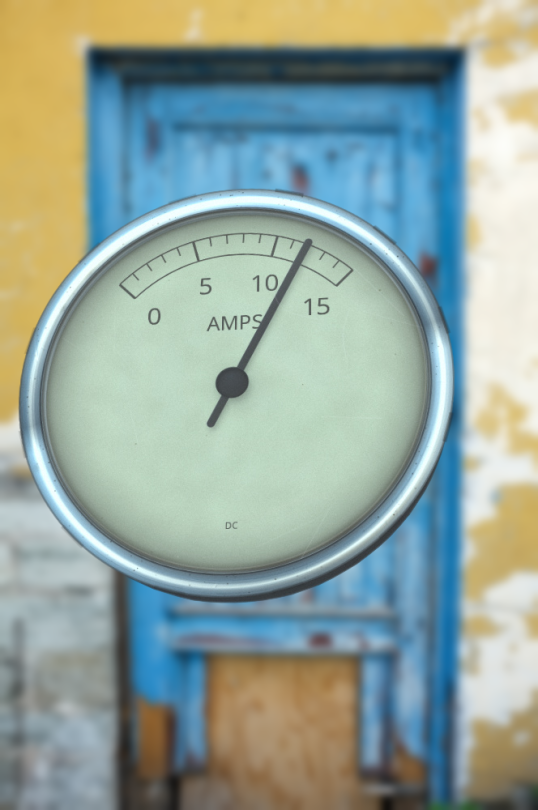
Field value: 12A
